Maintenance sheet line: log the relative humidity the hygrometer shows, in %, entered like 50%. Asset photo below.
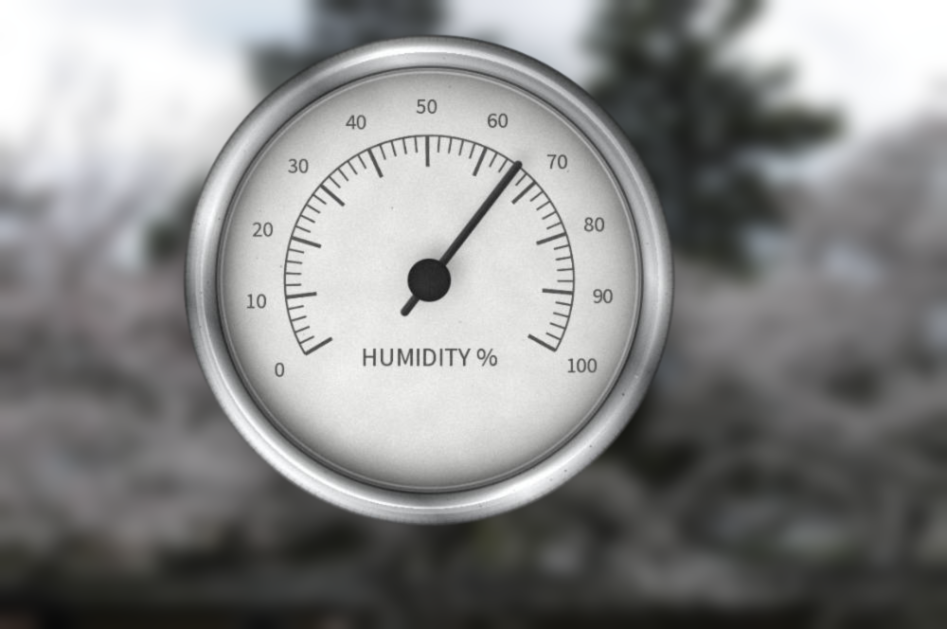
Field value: 66%
